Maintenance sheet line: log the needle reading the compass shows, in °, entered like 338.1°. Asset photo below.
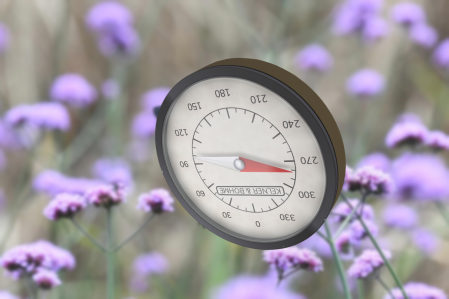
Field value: 280°
